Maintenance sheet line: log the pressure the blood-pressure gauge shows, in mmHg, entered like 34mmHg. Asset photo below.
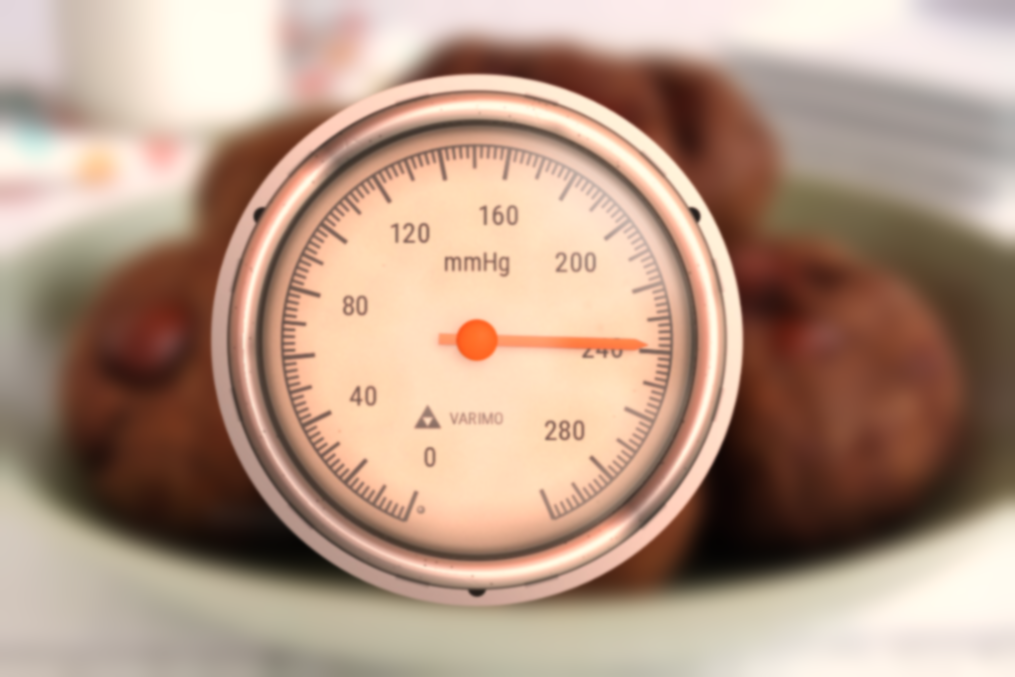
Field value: 238mmHg
